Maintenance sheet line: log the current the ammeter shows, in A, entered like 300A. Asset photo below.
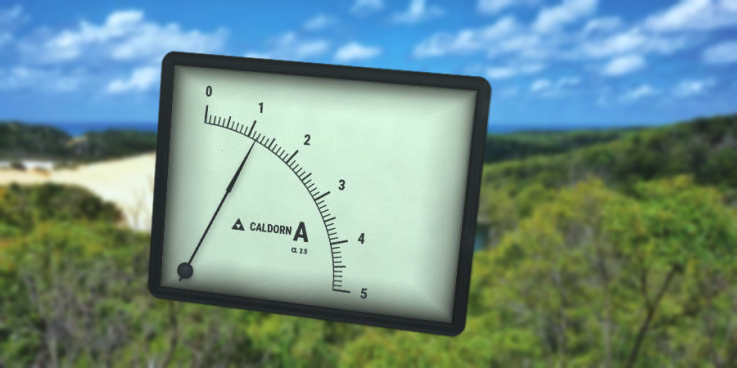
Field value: 1.2A
